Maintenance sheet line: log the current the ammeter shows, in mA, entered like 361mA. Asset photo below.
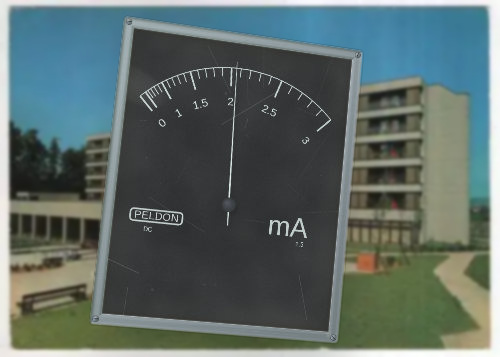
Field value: 2.05mA
